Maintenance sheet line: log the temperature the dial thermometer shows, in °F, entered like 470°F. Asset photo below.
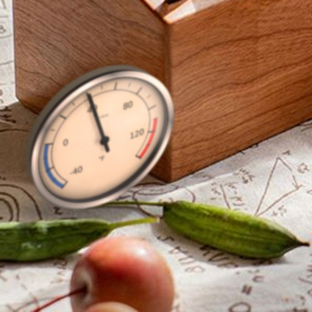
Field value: 40°F
